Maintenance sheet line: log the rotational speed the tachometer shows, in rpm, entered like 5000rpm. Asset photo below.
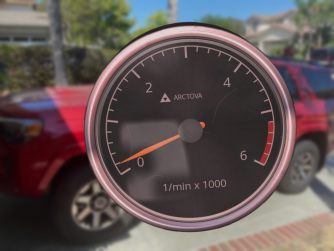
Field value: 200rpm
